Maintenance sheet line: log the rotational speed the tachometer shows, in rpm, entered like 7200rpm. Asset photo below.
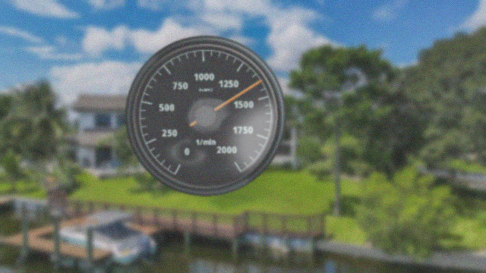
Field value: 1400rpm
